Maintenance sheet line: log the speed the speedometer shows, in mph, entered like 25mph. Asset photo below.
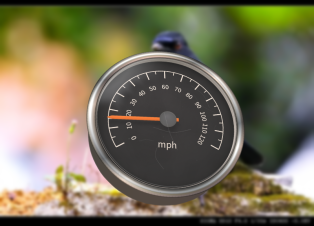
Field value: 15mph
